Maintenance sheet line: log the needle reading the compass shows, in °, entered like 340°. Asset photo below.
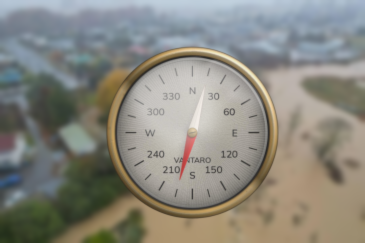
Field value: 195°
